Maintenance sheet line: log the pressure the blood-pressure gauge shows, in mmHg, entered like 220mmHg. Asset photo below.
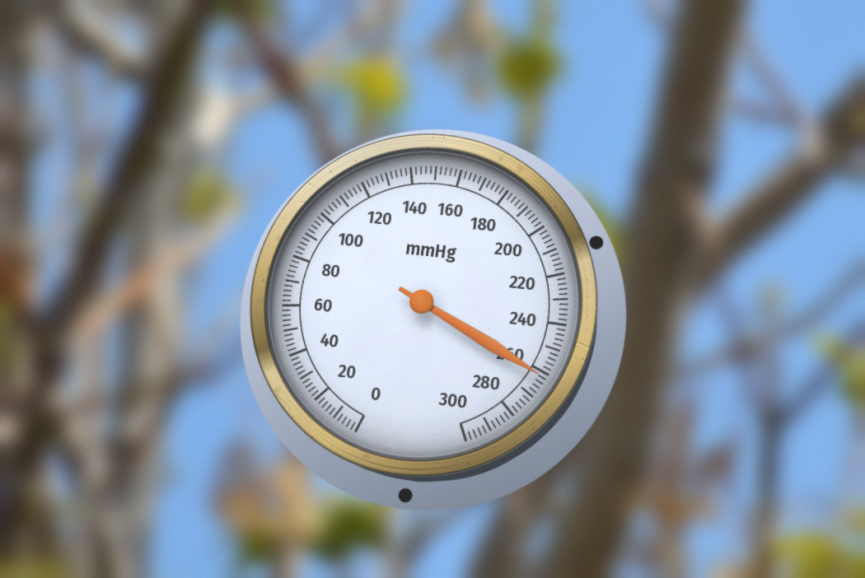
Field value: 262mmHg
